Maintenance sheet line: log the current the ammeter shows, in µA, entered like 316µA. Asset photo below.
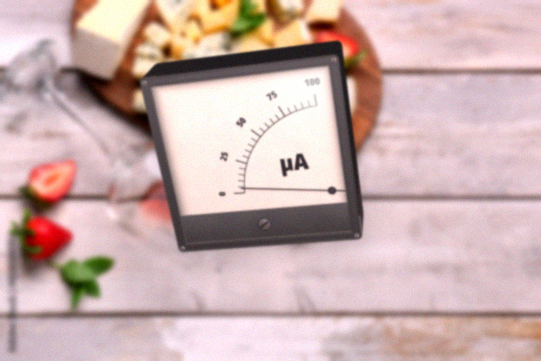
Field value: 5µA
